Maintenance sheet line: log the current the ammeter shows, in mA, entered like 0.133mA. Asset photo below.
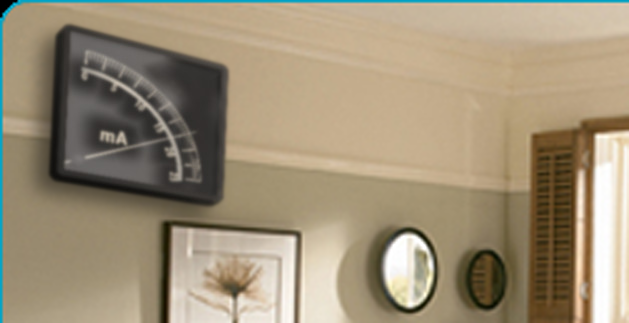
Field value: 17.5mA
